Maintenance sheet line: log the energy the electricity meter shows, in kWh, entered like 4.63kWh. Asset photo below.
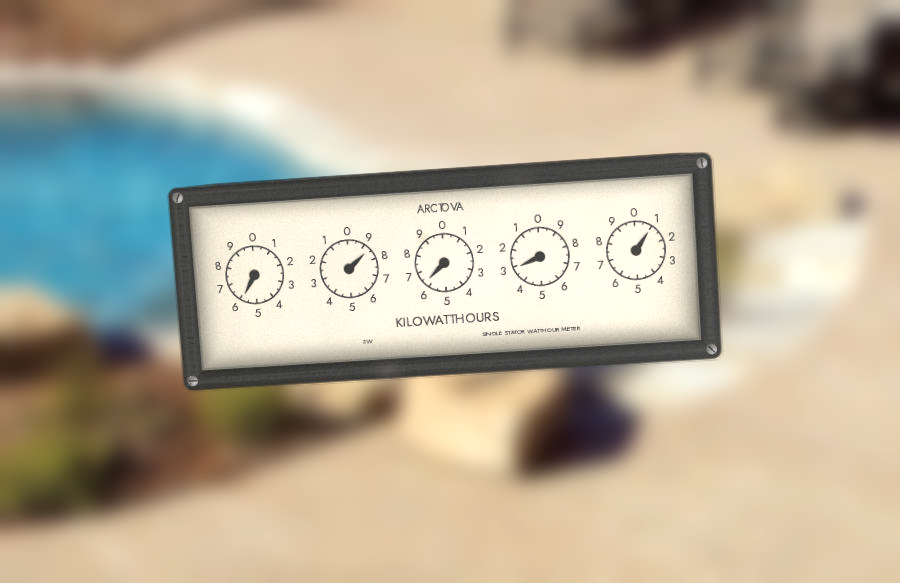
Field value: 58631kWh
